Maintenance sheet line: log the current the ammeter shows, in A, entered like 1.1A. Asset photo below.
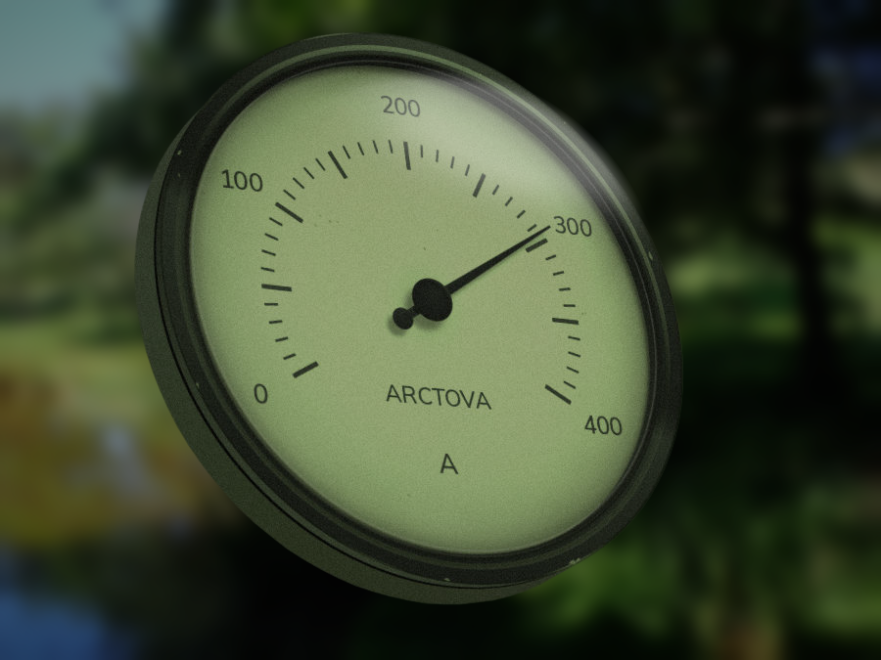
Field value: 295A
